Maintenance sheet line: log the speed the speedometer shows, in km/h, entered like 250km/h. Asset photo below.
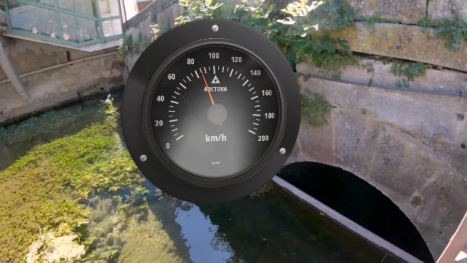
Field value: 85km/h
